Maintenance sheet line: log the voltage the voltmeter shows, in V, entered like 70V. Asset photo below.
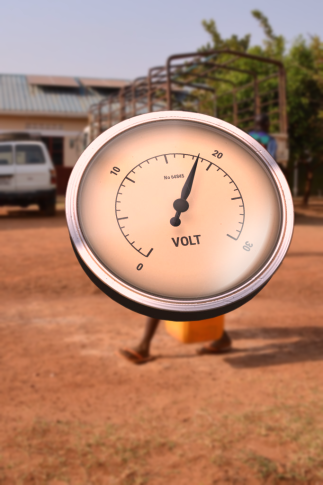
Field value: 18.5V
